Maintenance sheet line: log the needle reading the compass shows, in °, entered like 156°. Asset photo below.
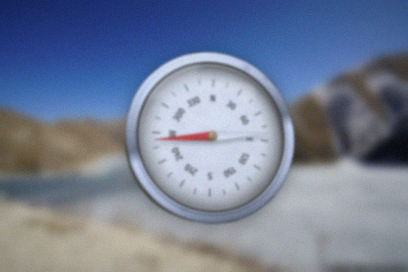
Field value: 262.5°
